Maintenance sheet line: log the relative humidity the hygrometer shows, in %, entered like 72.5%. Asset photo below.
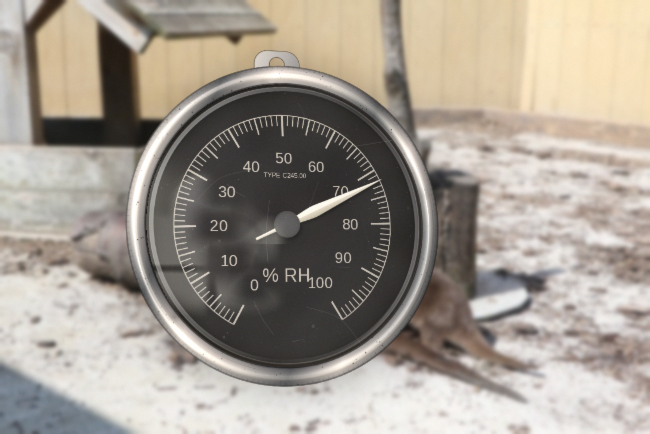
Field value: 72%
